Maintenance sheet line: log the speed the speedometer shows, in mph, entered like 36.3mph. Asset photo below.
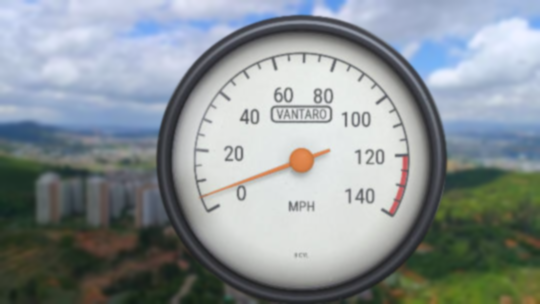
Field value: 5mph
